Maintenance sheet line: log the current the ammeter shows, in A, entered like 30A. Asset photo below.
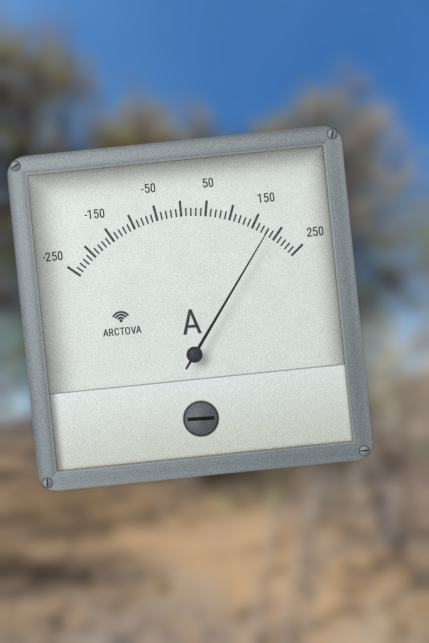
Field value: 180A
